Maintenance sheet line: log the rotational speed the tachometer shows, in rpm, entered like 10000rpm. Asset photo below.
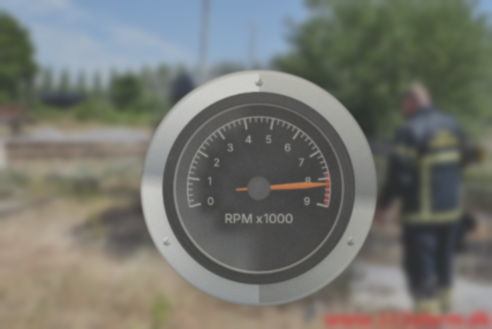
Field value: 8200rpm
